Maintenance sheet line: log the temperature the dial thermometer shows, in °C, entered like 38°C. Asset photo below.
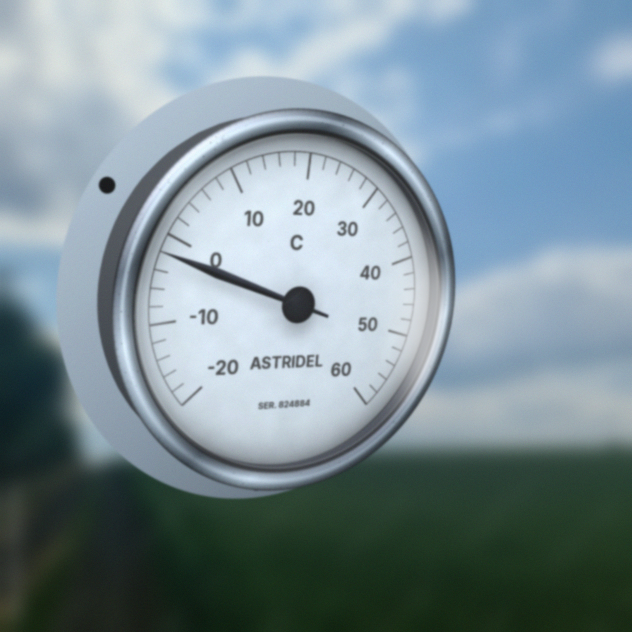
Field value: -2°C
